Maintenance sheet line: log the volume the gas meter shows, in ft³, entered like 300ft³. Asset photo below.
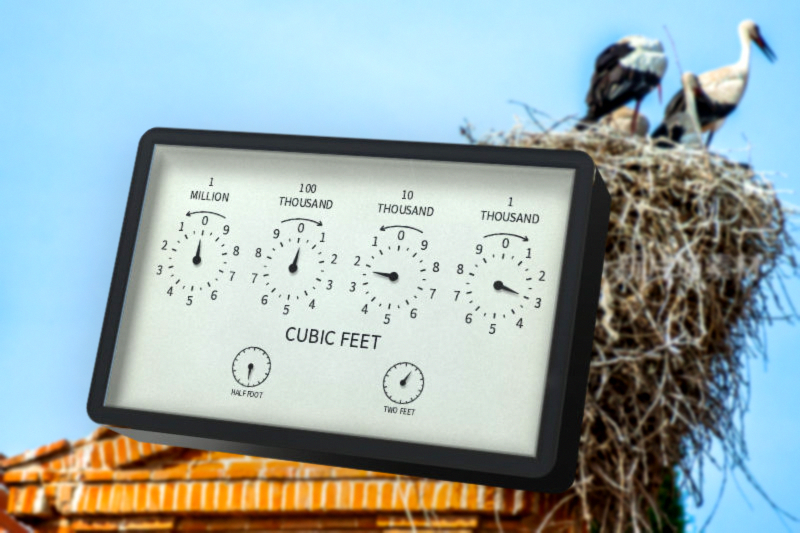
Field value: 2300ft³
